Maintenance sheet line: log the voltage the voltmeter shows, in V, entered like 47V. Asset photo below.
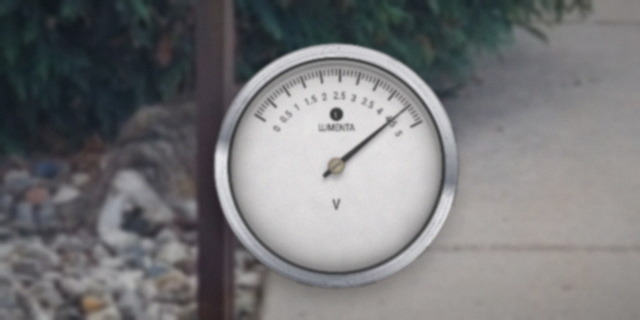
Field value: 4.5V
